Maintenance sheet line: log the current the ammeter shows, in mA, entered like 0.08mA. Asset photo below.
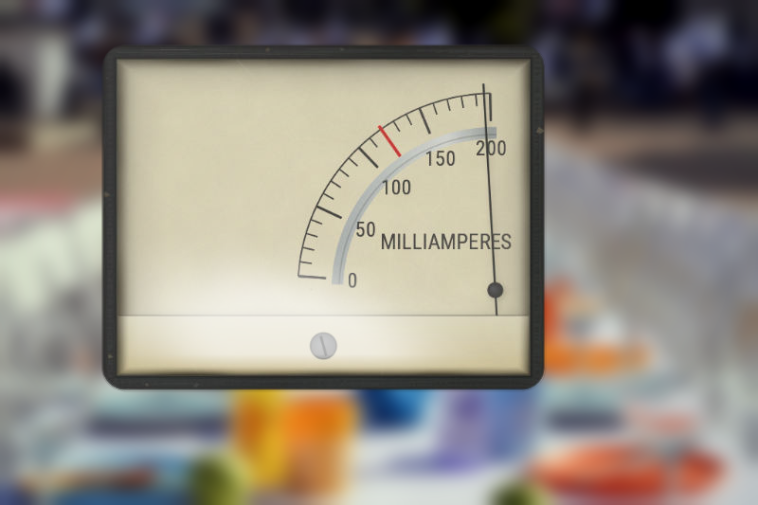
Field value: 195mA
